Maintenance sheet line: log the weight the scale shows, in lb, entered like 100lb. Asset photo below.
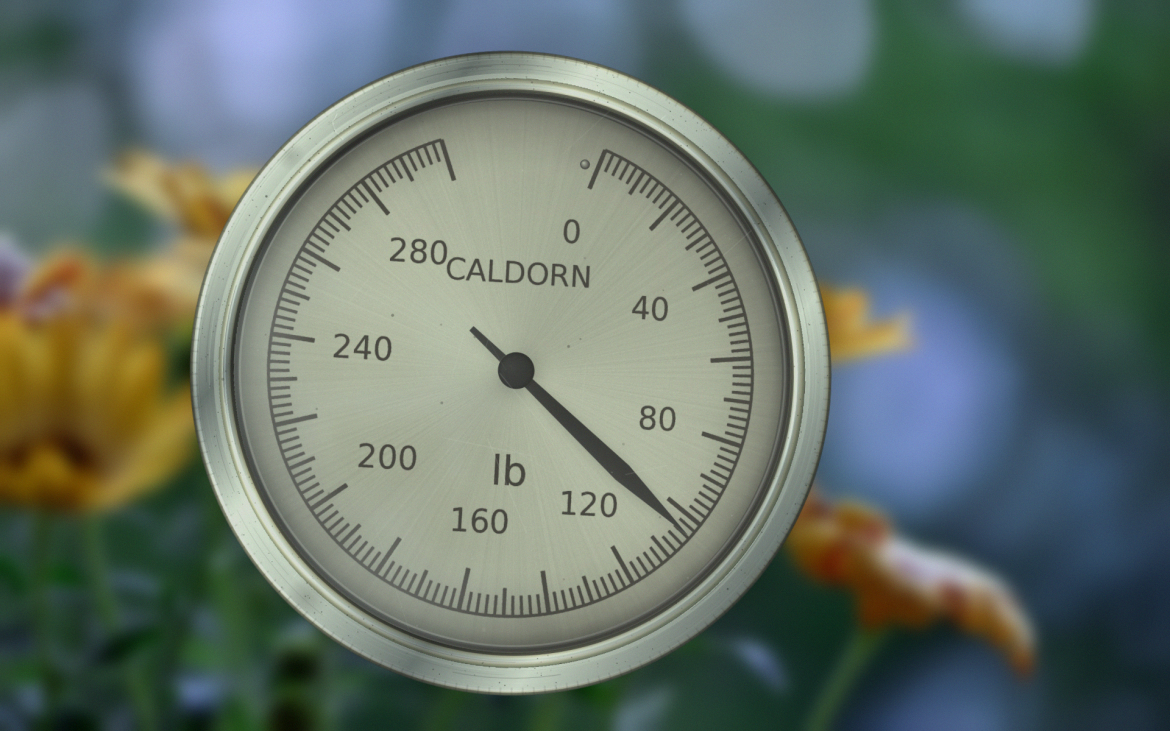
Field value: 104lb
